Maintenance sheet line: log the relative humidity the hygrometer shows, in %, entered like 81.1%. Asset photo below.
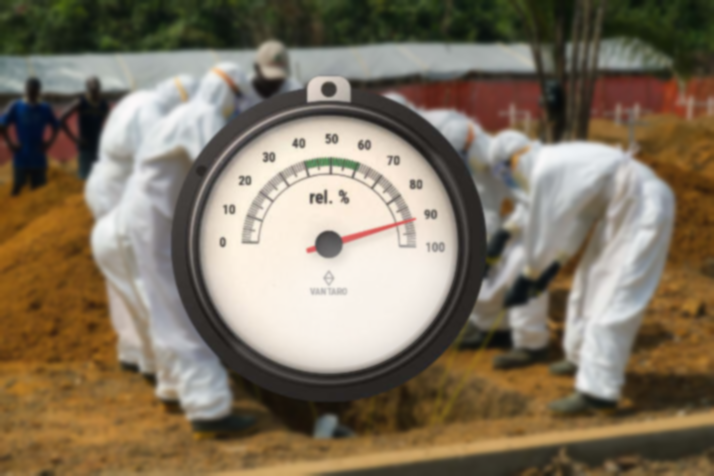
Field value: 90%
